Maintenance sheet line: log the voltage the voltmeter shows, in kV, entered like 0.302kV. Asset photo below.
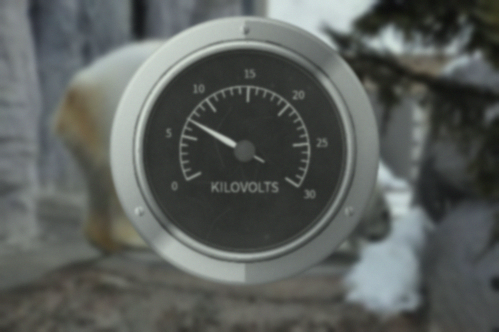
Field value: 7kV
